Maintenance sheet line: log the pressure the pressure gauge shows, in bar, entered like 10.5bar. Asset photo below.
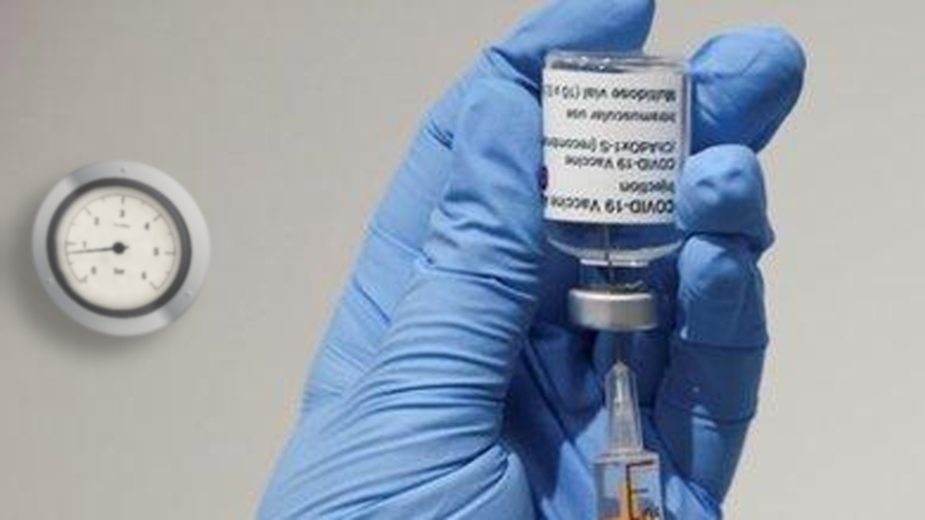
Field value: 0.75bar
